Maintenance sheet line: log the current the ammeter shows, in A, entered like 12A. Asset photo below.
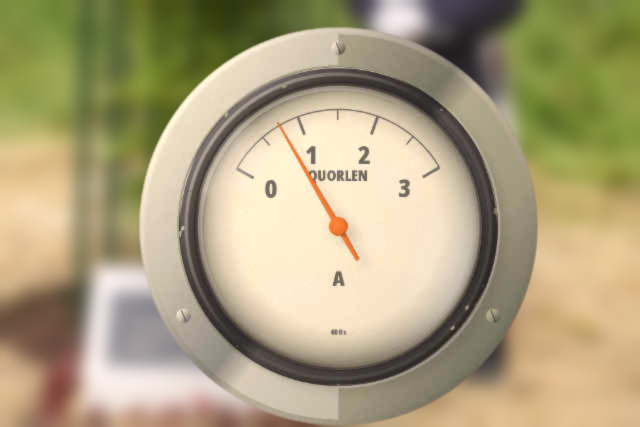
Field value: 0.75A
